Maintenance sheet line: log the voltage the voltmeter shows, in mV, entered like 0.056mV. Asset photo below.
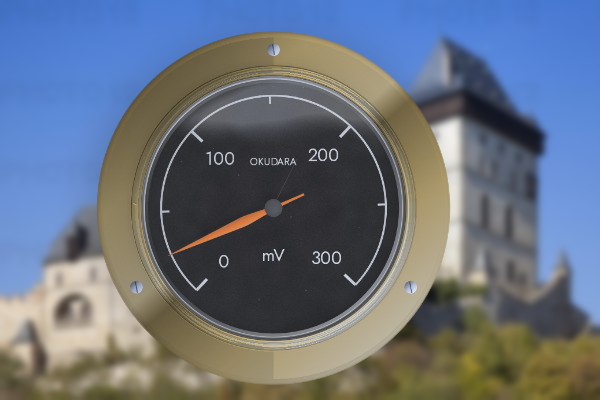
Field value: 25mV
